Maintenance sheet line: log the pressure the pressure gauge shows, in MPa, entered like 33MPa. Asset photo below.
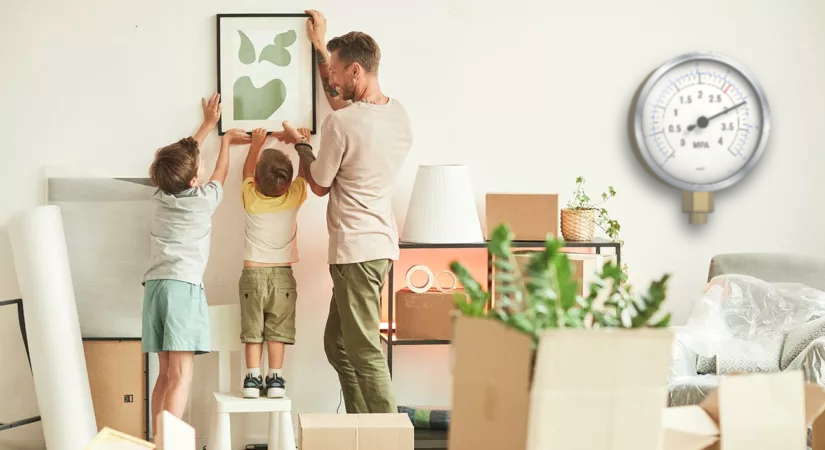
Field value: 3MPa
